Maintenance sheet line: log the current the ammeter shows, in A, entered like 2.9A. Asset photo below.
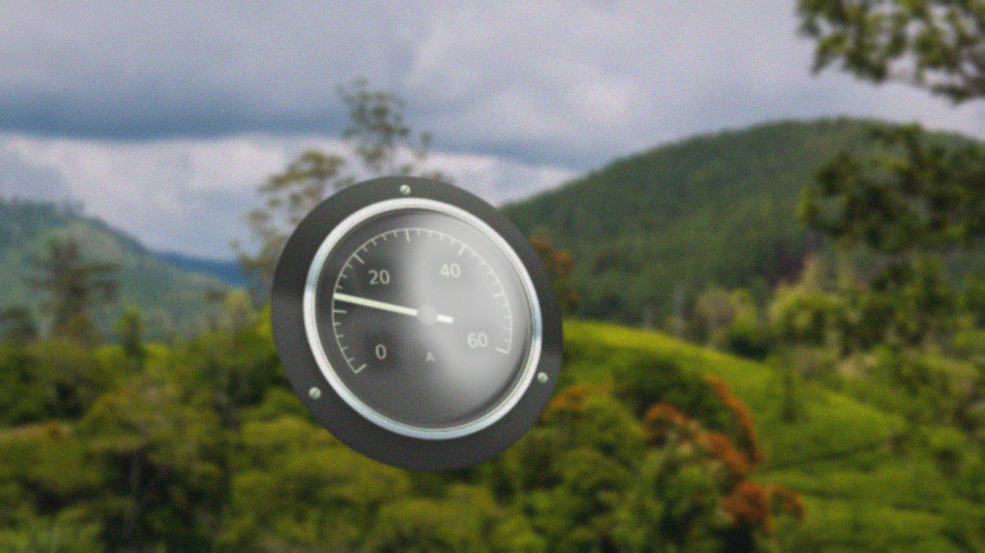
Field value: 12A
